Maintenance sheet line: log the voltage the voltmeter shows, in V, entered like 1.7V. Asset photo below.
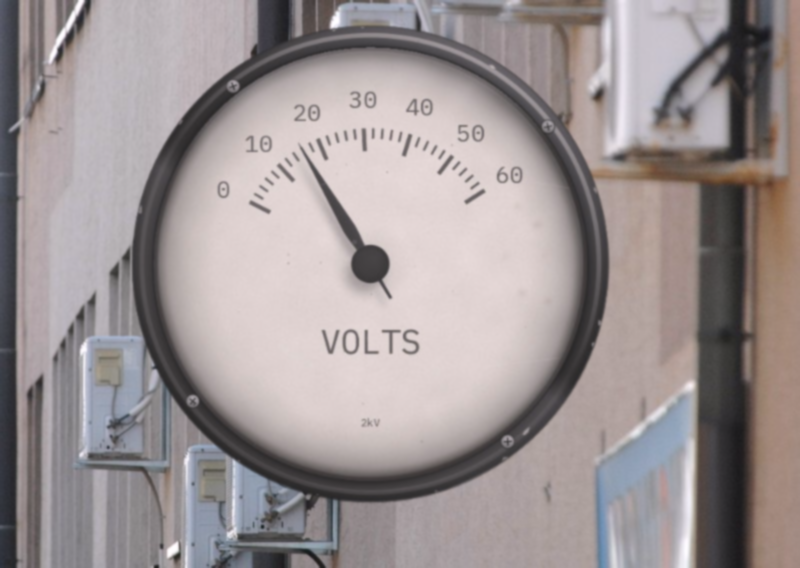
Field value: 16V
